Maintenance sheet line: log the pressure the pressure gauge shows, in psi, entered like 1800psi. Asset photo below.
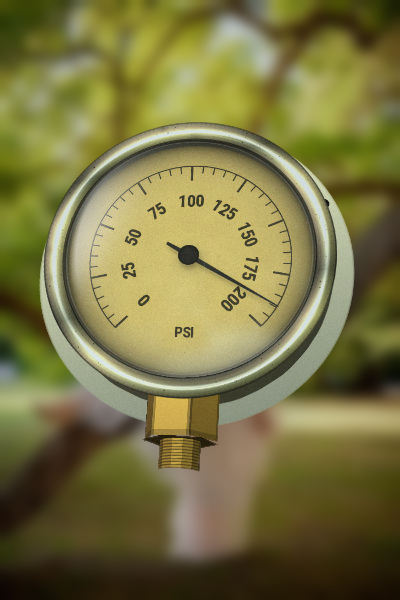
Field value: 190psi
